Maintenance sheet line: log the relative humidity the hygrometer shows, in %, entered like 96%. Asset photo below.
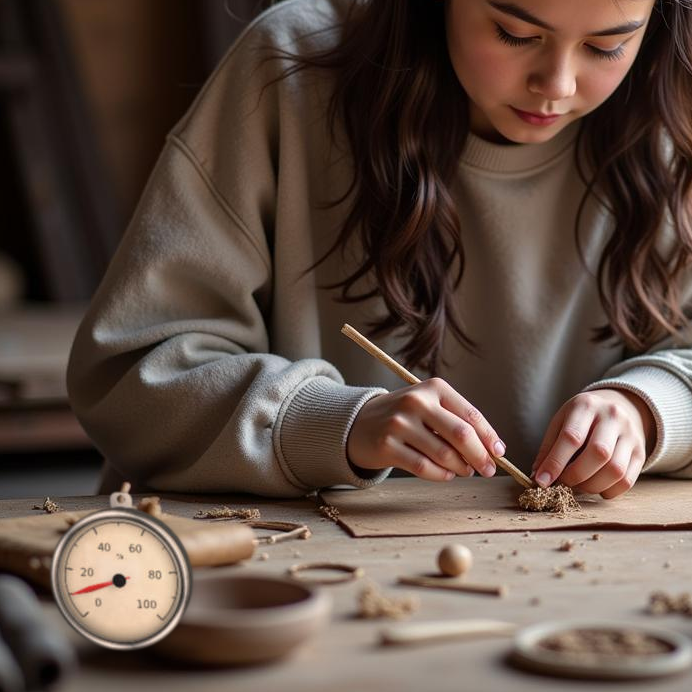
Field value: 10%
